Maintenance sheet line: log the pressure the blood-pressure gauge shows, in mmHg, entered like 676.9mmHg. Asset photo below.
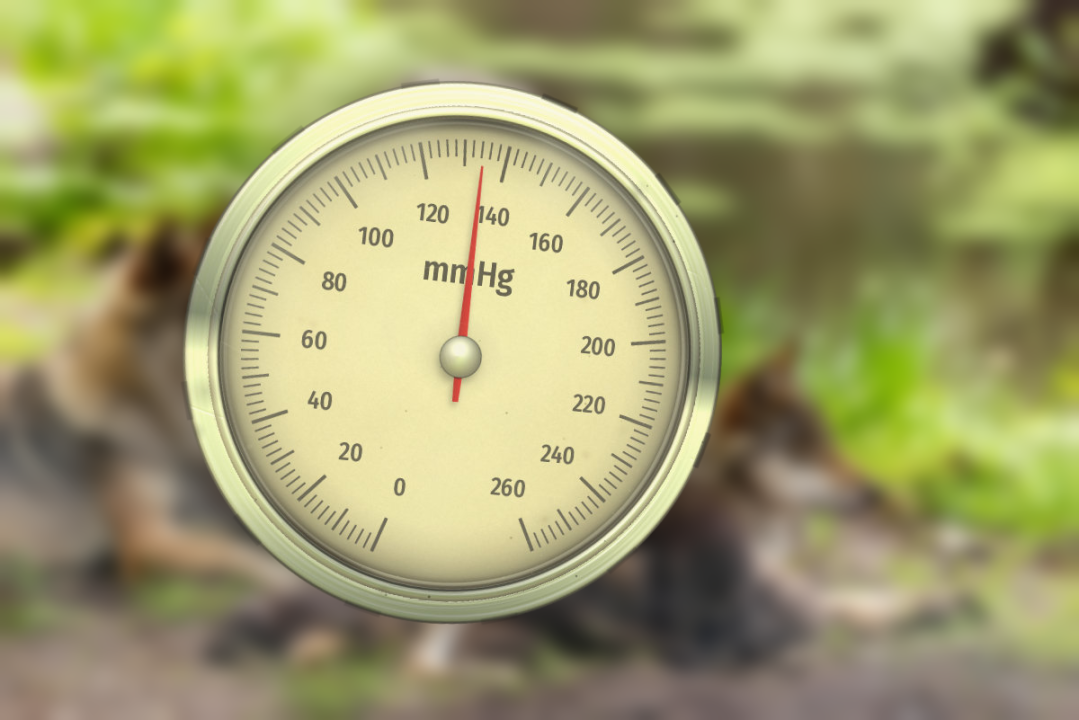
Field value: 134mmHg
